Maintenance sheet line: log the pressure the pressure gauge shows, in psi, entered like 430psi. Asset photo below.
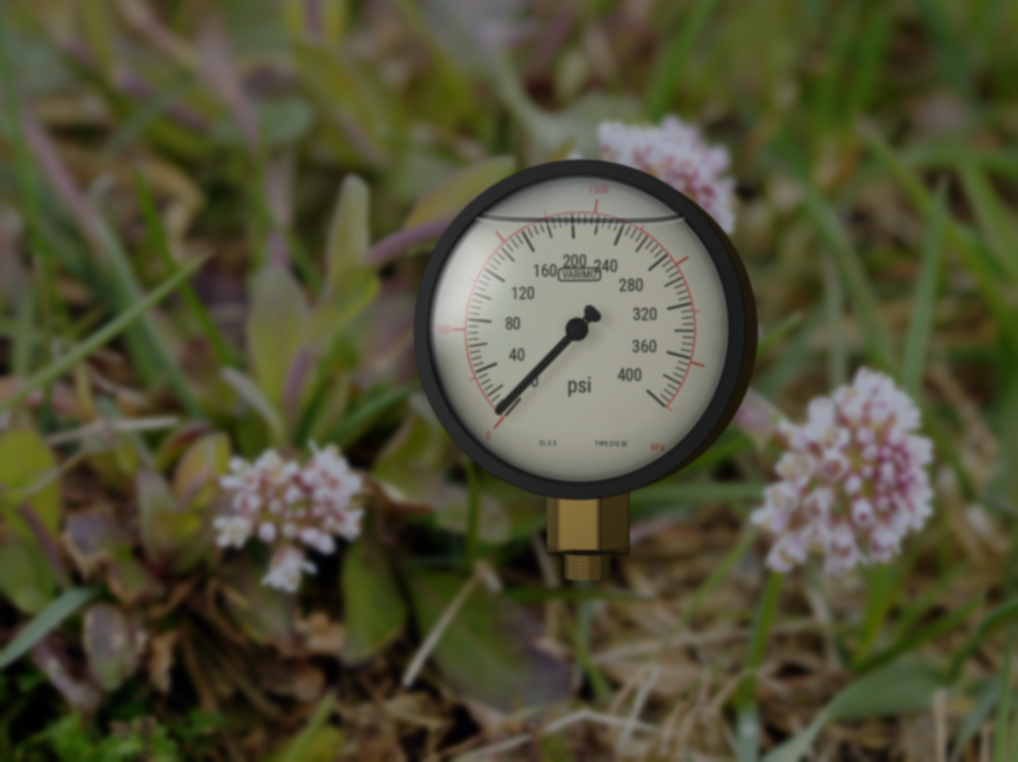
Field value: 5psi
